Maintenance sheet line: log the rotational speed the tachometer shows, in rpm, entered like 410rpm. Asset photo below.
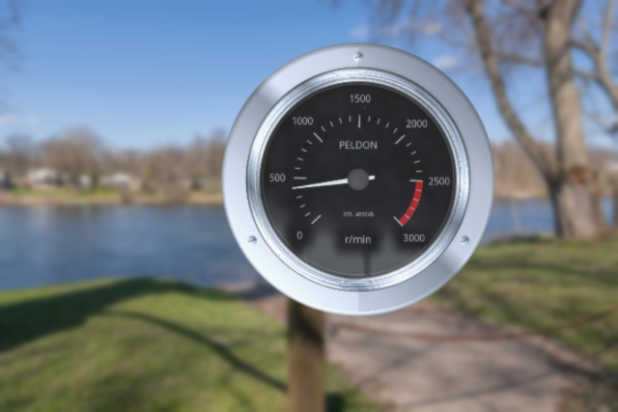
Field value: 400rpm
